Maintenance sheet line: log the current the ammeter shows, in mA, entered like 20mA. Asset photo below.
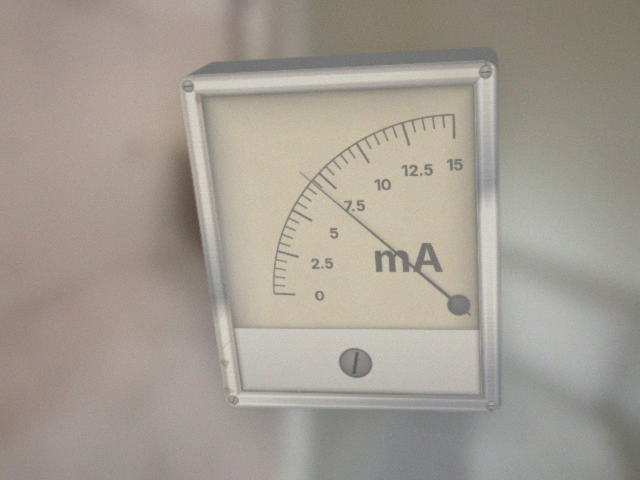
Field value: 7mA
